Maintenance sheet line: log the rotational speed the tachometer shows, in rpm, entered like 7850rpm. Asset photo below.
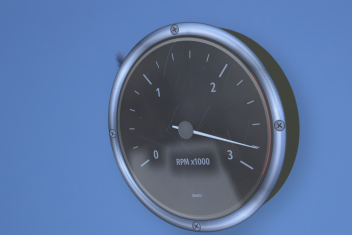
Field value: 2800rpm
